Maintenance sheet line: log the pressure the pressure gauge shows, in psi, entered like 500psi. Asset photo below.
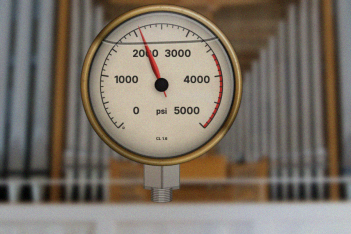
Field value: 2100psi
